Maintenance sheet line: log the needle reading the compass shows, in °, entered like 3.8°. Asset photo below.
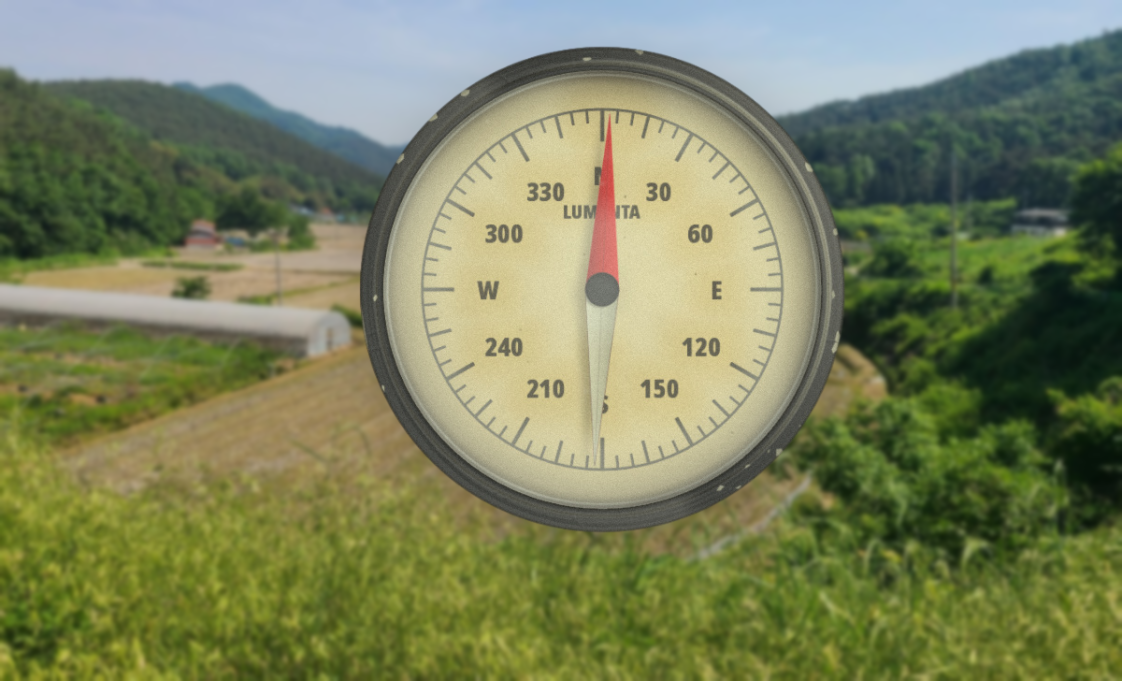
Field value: 2.5°
